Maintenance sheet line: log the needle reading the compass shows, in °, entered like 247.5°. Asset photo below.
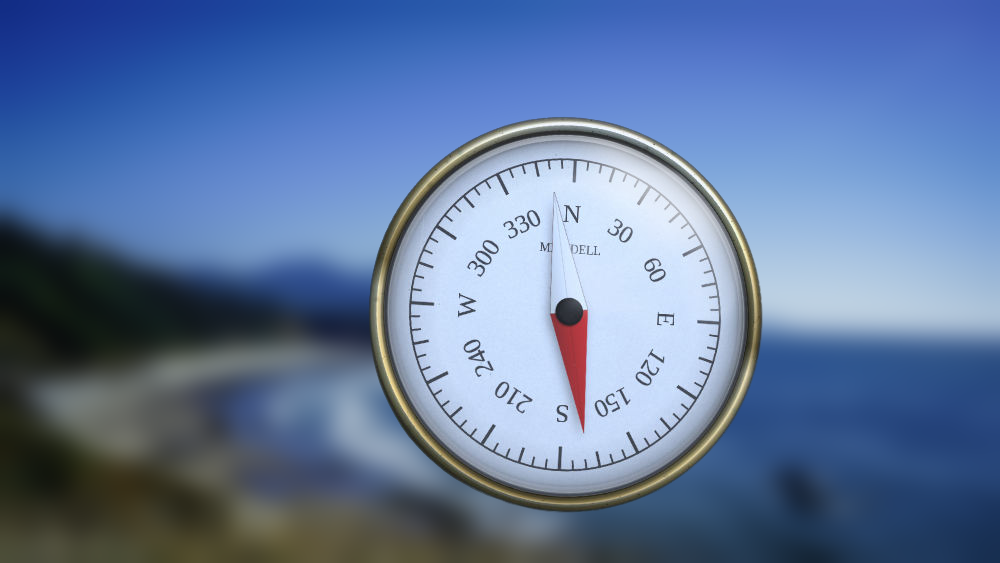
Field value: 170°
